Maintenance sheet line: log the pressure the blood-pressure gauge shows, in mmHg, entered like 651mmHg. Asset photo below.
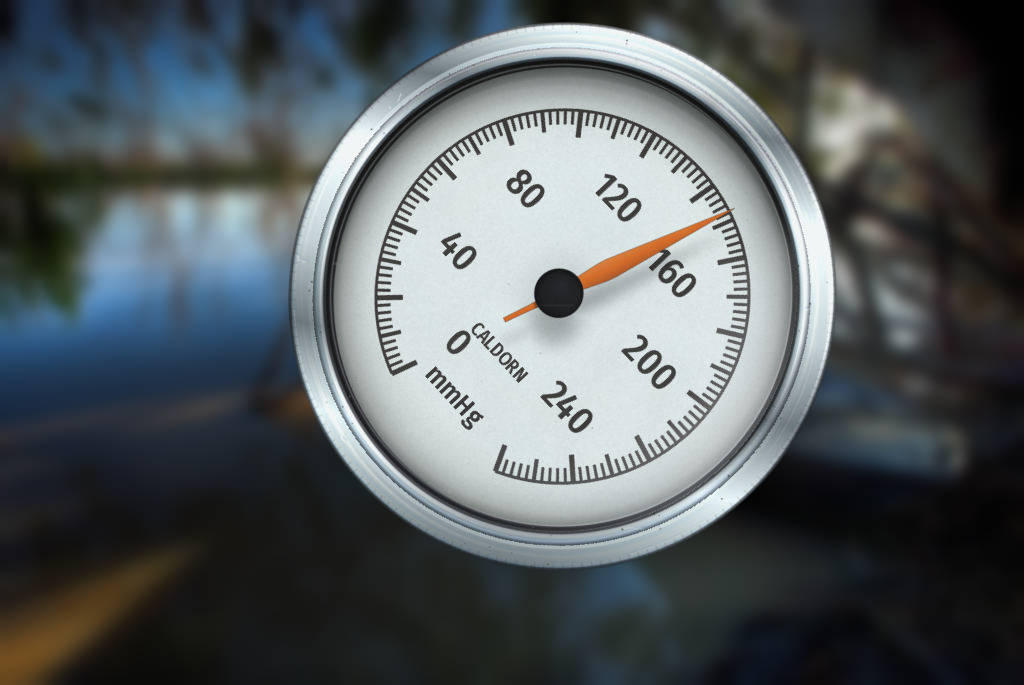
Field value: 148mmHg
